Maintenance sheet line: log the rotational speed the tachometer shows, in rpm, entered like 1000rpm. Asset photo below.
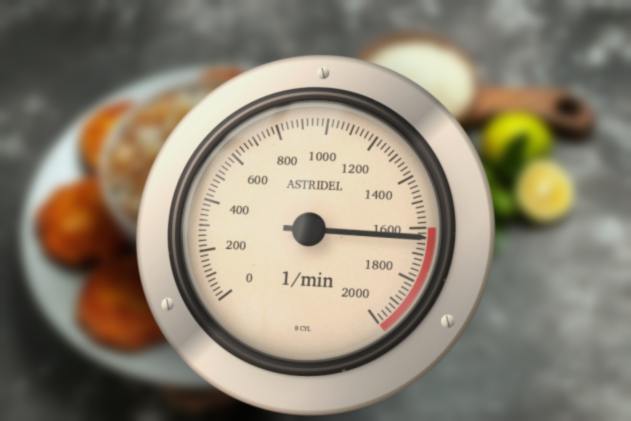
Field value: 1640rpm
